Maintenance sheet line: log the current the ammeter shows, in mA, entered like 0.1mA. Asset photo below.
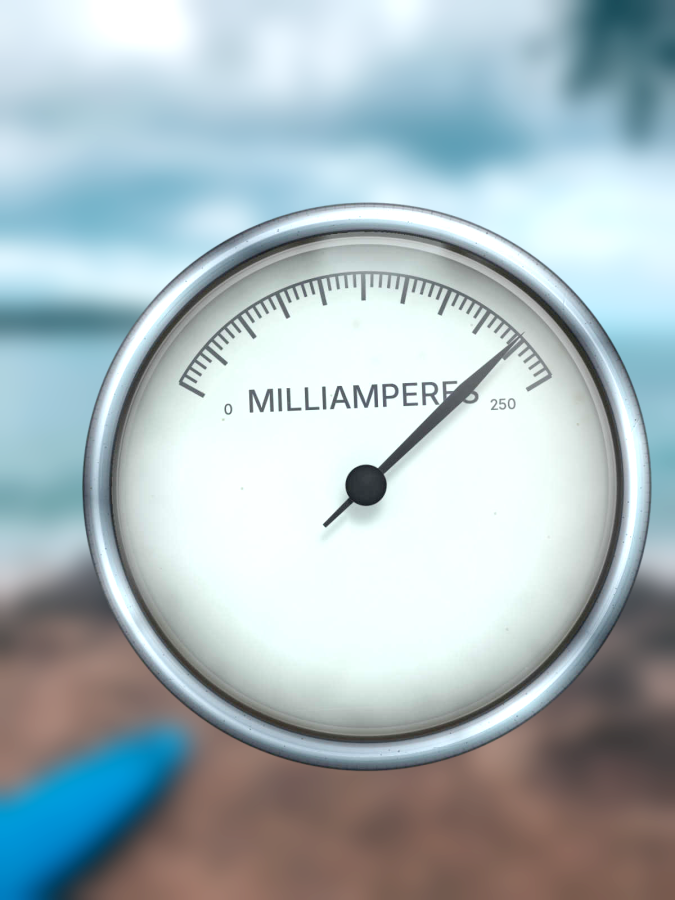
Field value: 222.5mA
